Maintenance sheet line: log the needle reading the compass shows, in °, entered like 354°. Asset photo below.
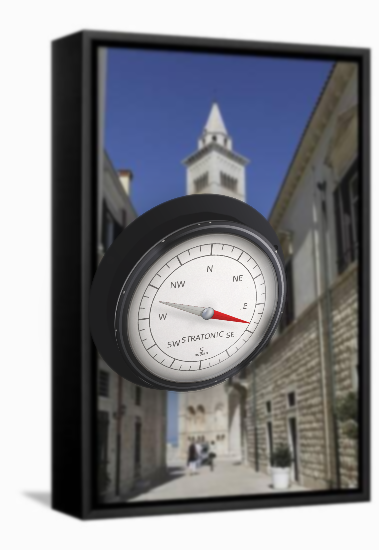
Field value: 110°
